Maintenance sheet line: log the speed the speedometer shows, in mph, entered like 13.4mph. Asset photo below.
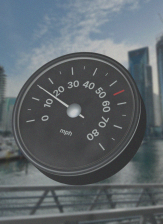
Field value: 15mph
